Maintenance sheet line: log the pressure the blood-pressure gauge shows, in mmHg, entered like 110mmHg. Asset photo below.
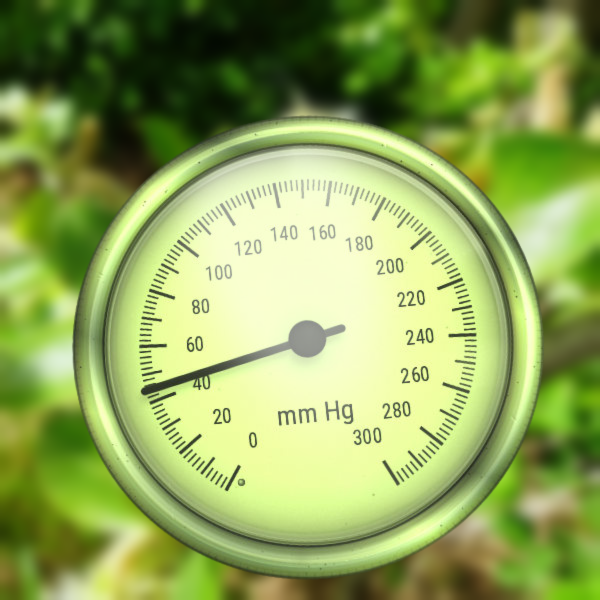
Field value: 44mmHg
